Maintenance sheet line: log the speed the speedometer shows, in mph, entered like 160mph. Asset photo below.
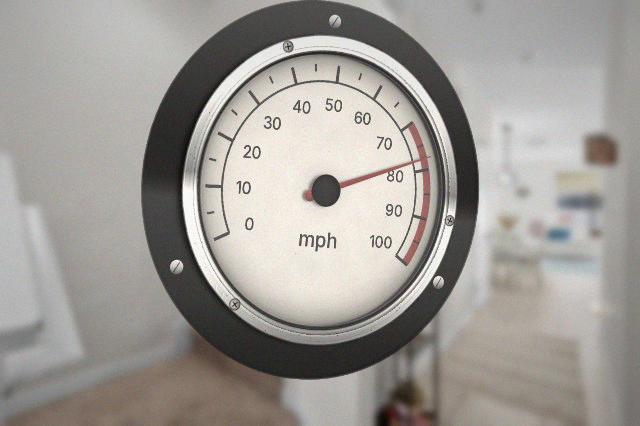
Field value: 77.5mph
